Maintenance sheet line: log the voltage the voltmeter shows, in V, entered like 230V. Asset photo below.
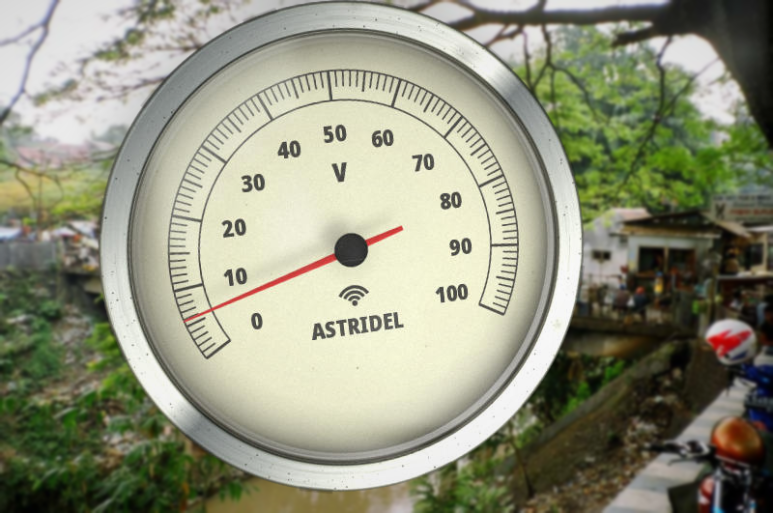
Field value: 6V
